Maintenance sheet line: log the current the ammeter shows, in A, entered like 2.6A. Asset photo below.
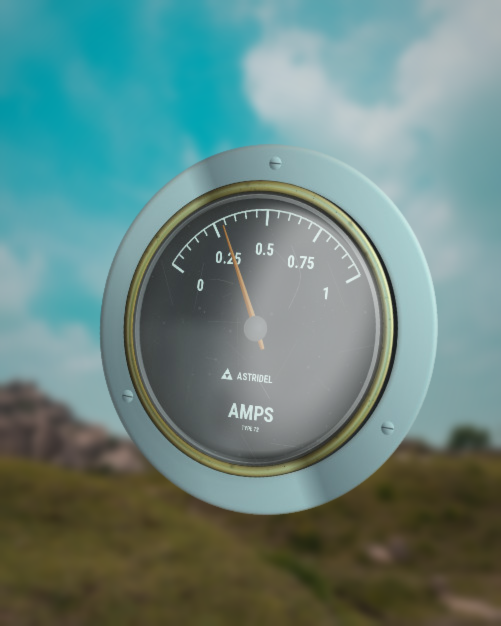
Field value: 0.3A
